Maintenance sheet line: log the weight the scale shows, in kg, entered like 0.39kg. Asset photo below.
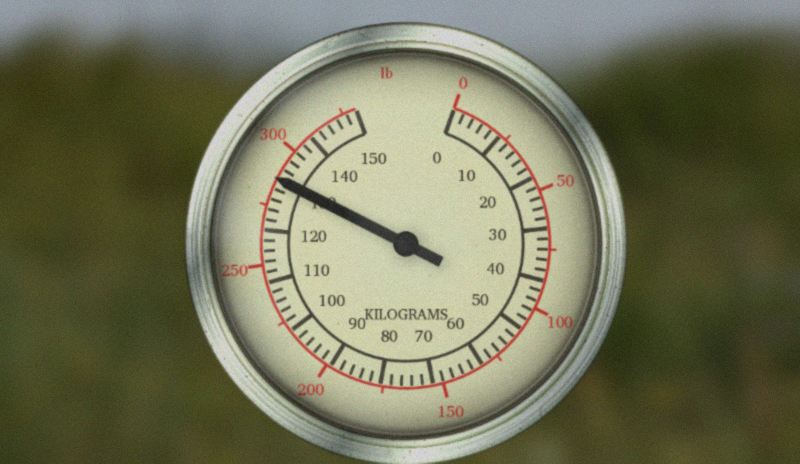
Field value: 130kg
